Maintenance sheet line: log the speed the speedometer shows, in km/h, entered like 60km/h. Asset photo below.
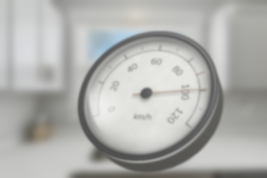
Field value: 100km/h
